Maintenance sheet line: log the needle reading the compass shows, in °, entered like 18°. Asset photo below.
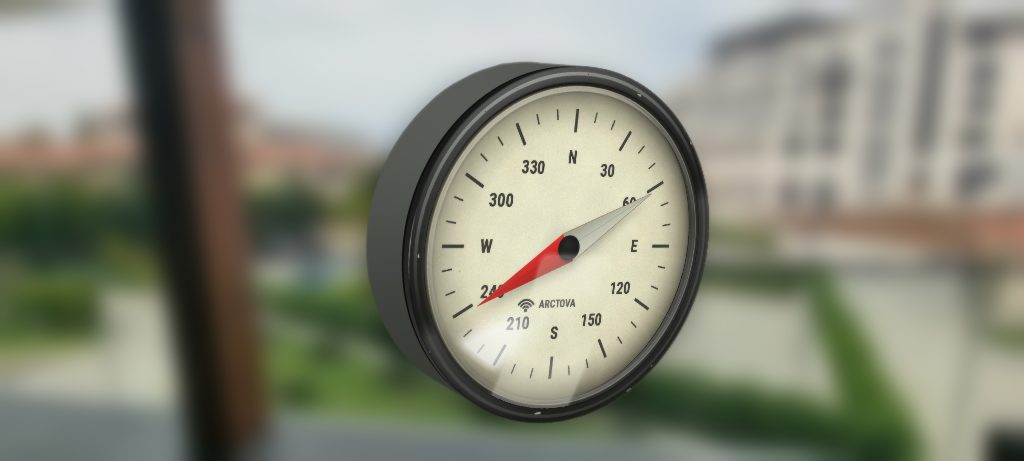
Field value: 240°
